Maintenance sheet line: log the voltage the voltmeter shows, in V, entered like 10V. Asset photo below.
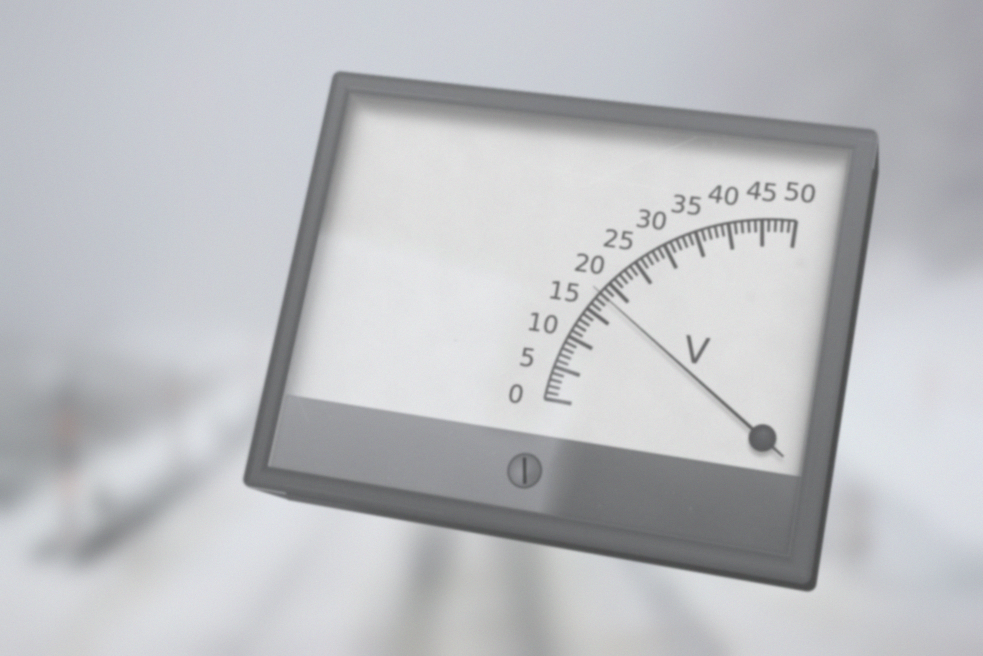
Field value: 18V
